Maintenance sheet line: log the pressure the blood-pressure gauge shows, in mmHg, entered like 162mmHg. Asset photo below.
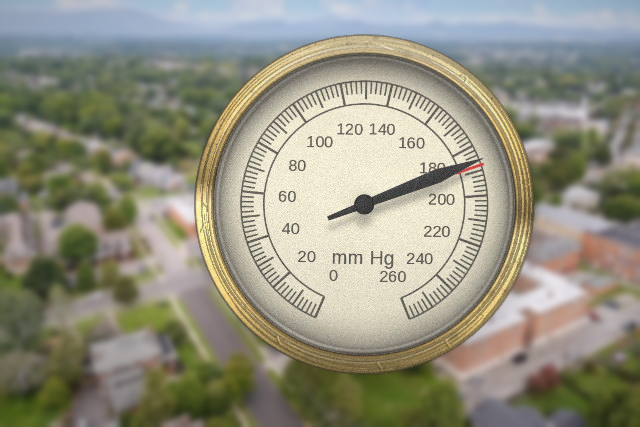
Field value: 186mmHg
